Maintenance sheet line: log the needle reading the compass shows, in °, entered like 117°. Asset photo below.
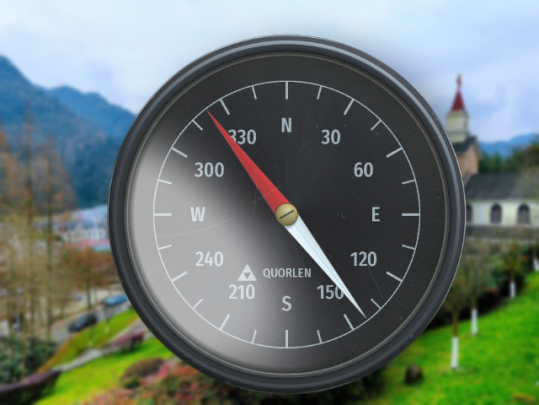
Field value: 322.5°
